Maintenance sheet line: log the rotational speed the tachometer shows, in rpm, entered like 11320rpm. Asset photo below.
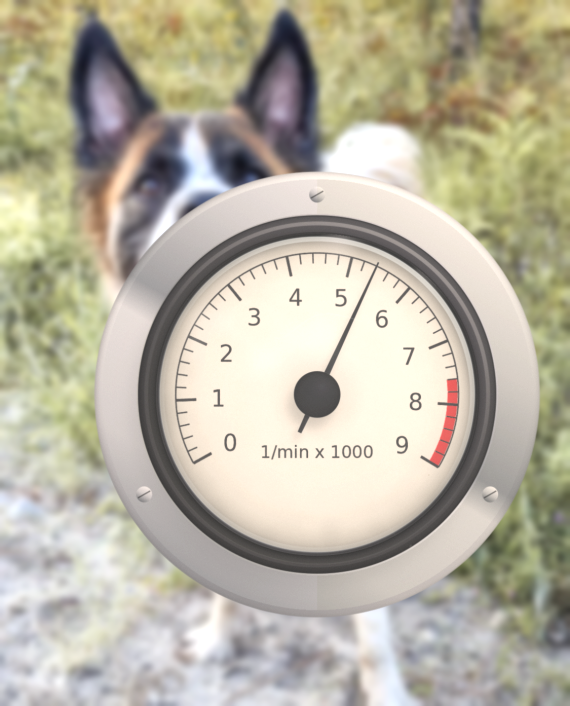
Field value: 5400rpm
